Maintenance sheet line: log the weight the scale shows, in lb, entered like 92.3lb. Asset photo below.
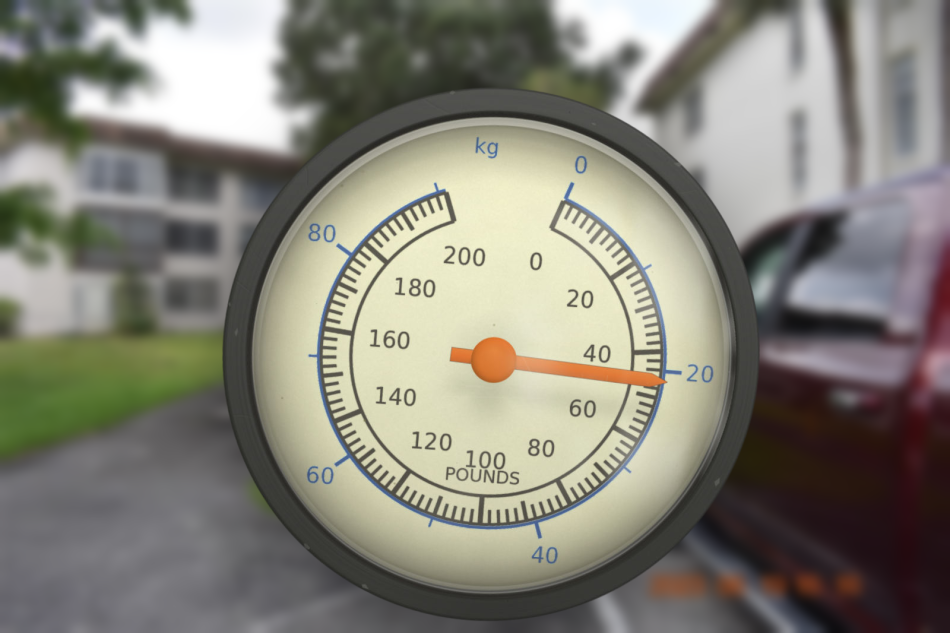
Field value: 46lb
